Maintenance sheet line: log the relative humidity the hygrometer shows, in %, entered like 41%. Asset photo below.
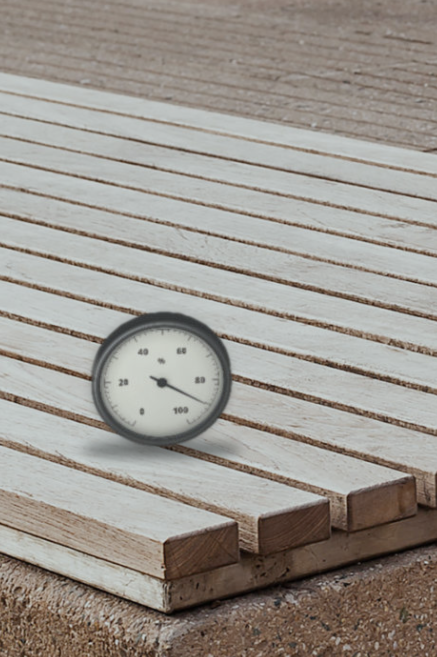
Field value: 90%
